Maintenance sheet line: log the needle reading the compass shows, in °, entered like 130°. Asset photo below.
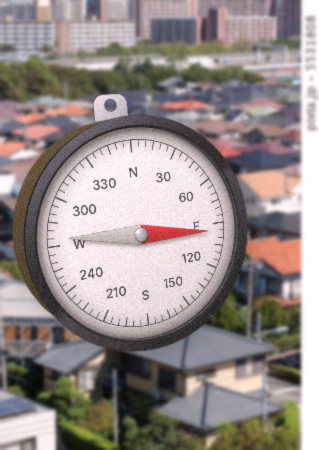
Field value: 95°
